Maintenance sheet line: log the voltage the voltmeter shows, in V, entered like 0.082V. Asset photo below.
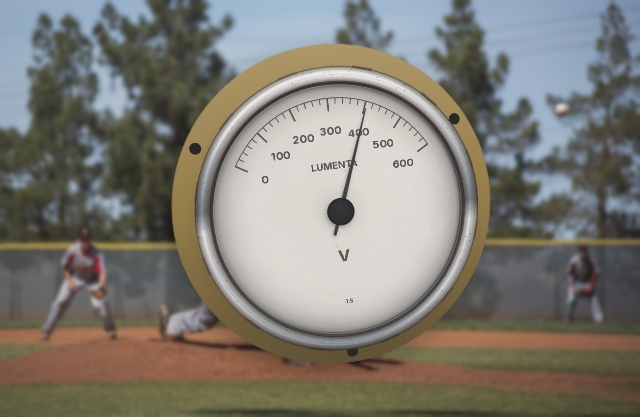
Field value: 400V
